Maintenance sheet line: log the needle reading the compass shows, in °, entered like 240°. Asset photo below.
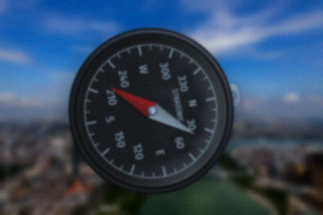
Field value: 220°
